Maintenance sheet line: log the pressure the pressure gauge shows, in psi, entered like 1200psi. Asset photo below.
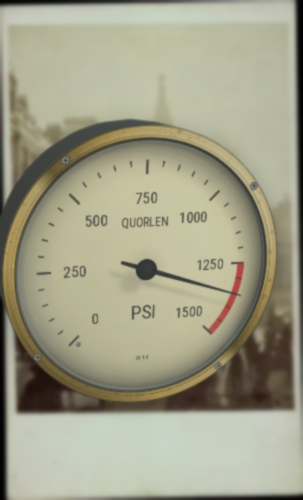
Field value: 1350psi
